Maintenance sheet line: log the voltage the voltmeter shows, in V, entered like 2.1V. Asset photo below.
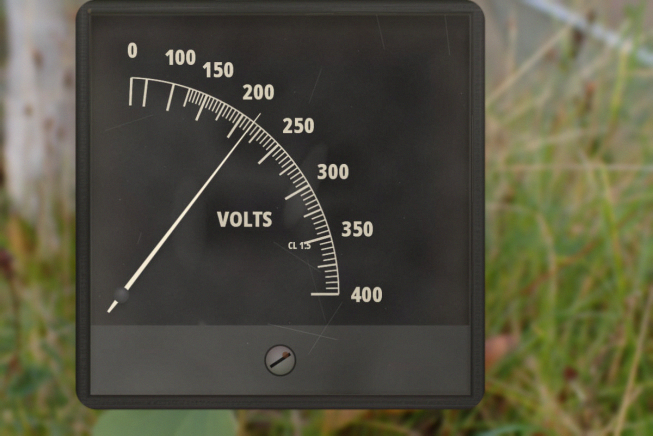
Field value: 215V
